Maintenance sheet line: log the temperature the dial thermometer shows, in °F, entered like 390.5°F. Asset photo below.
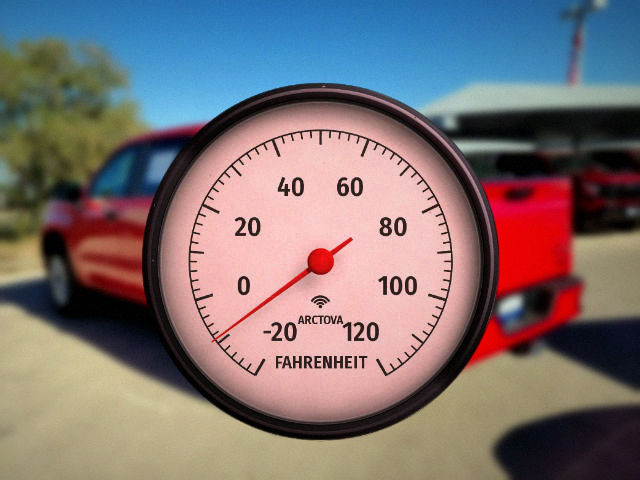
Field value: -9°F
